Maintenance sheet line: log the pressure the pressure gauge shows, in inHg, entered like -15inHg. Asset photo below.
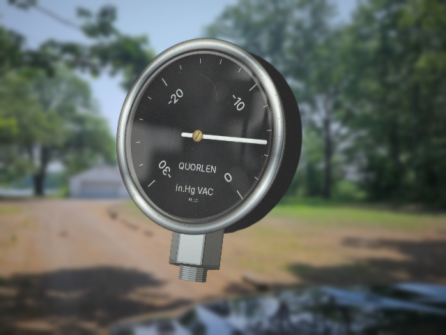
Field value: -5inHg
